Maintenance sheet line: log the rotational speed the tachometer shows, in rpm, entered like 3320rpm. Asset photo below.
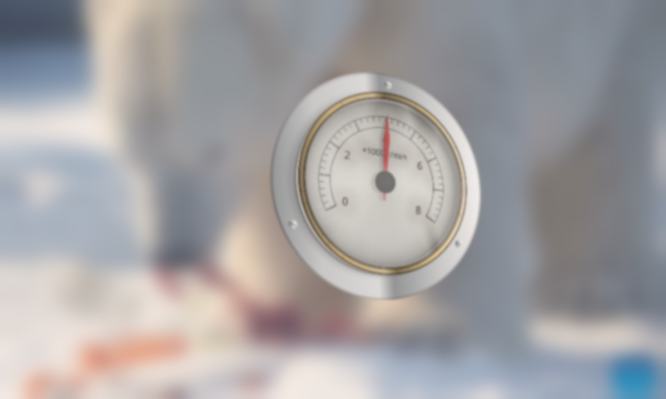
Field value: 4000rpm
